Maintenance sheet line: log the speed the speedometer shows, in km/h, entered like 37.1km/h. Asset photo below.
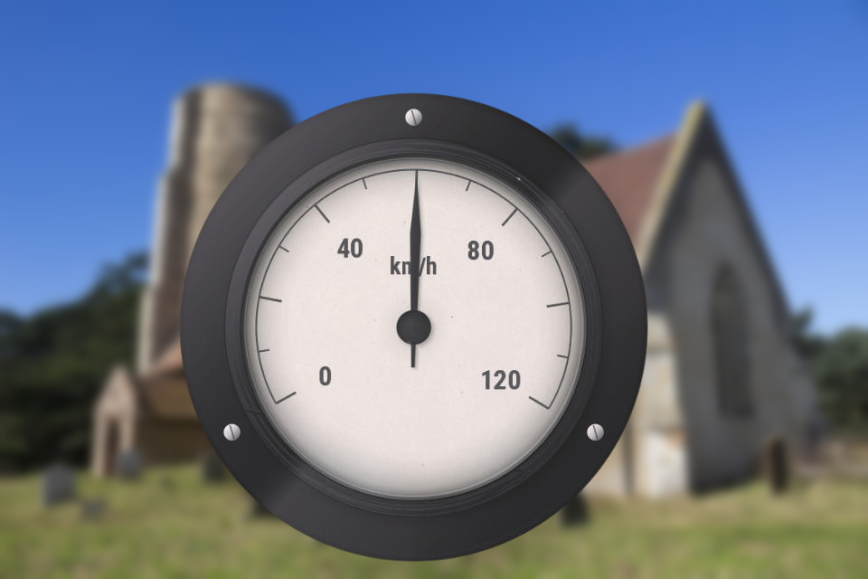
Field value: 60km/h
